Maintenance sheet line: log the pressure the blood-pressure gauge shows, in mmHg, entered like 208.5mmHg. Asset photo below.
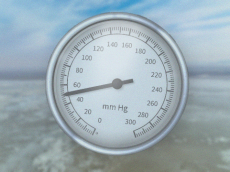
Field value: 50mmHg
